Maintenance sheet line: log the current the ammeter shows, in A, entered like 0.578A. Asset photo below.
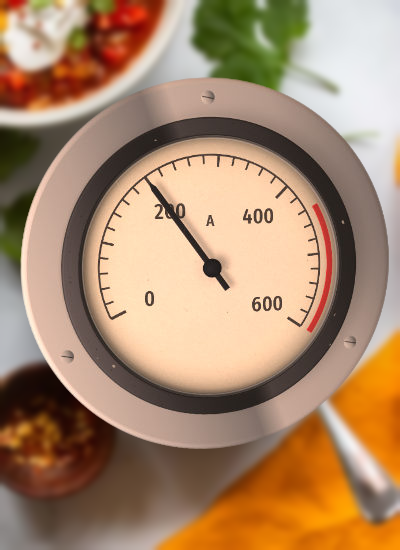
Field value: 200A
